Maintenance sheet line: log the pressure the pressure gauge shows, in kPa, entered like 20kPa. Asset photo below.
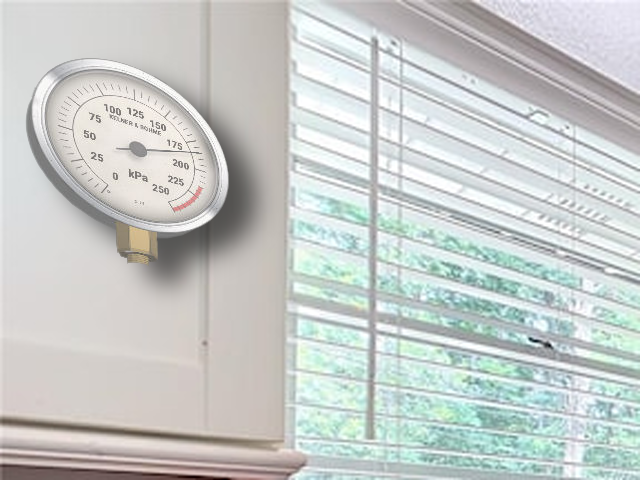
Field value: 185kPa
